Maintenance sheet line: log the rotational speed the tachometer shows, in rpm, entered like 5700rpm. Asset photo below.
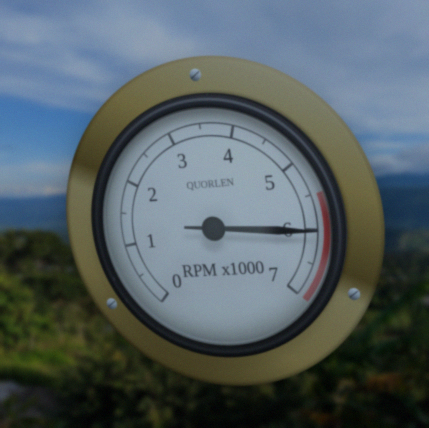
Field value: 6000rpm
